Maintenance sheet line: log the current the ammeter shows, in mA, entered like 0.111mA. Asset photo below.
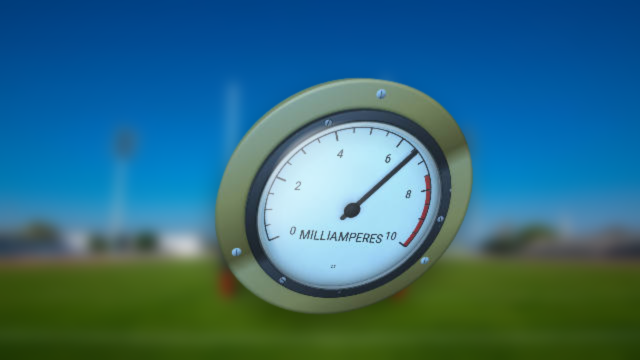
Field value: 6.5mA
